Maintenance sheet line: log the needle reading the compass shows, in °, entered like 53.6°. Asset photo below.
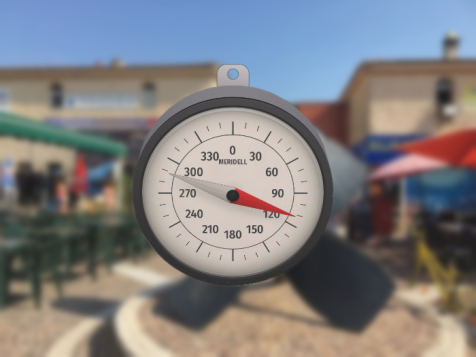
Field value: 110°
